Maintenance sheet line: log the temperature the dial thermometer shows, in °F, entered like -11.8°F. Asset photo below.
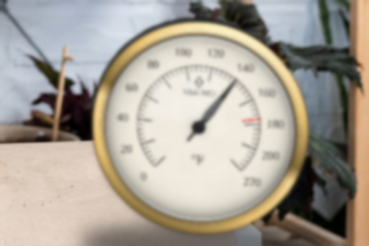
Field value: 140°F
